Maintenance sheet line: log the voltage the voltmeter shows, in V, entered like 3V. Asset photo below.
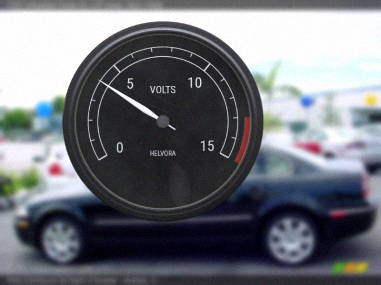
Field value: 4V
